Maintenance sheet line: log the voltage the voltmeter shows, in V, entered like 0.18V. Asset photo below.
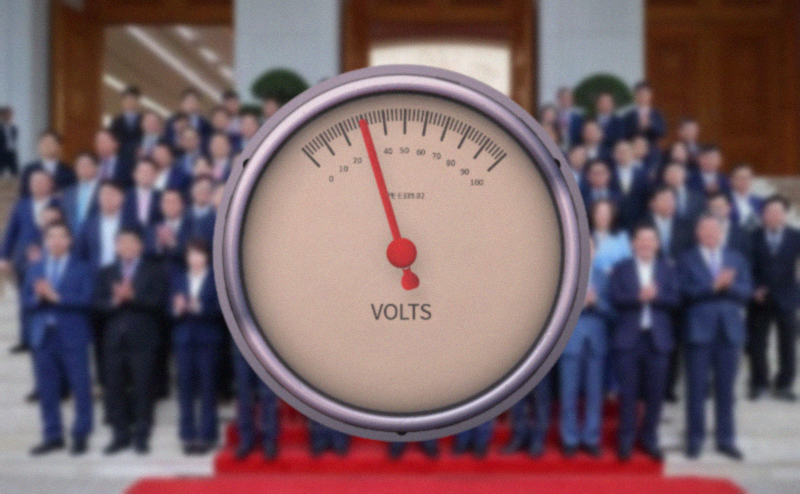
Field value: 30V
